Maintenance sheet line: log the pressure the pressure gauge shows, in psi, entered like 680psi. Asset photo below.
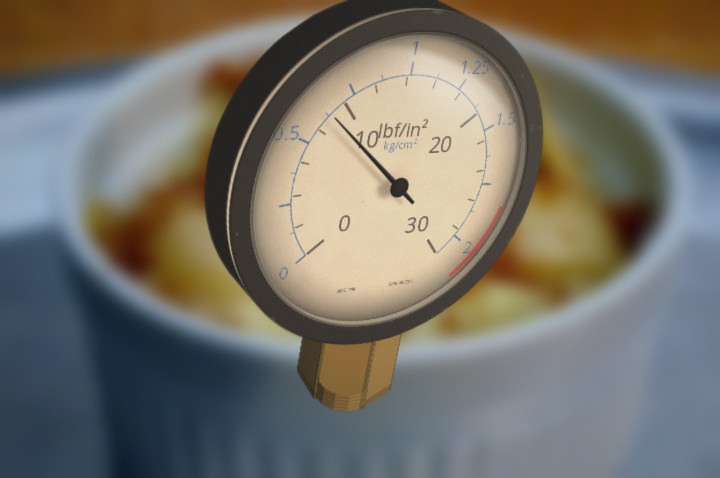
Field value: 9psi
